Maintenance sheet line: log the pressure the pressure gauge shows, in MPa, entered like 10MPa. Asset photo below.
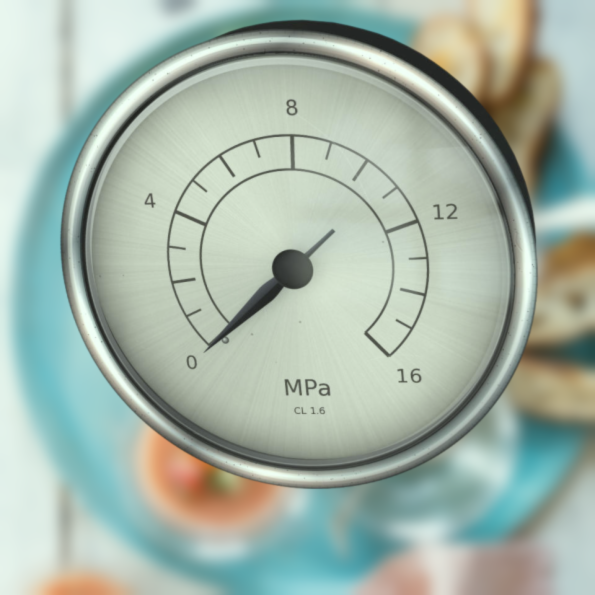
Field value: 0MPa
